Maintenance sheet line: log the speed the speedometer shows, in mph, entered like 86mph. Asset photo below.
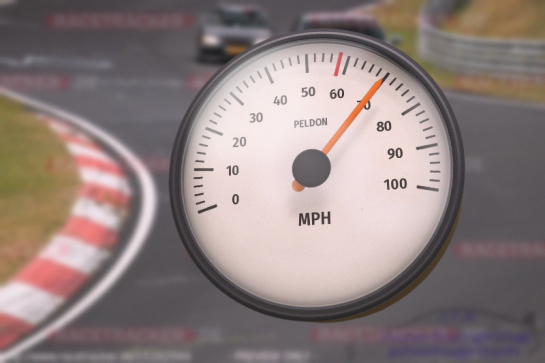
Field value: 70mph
